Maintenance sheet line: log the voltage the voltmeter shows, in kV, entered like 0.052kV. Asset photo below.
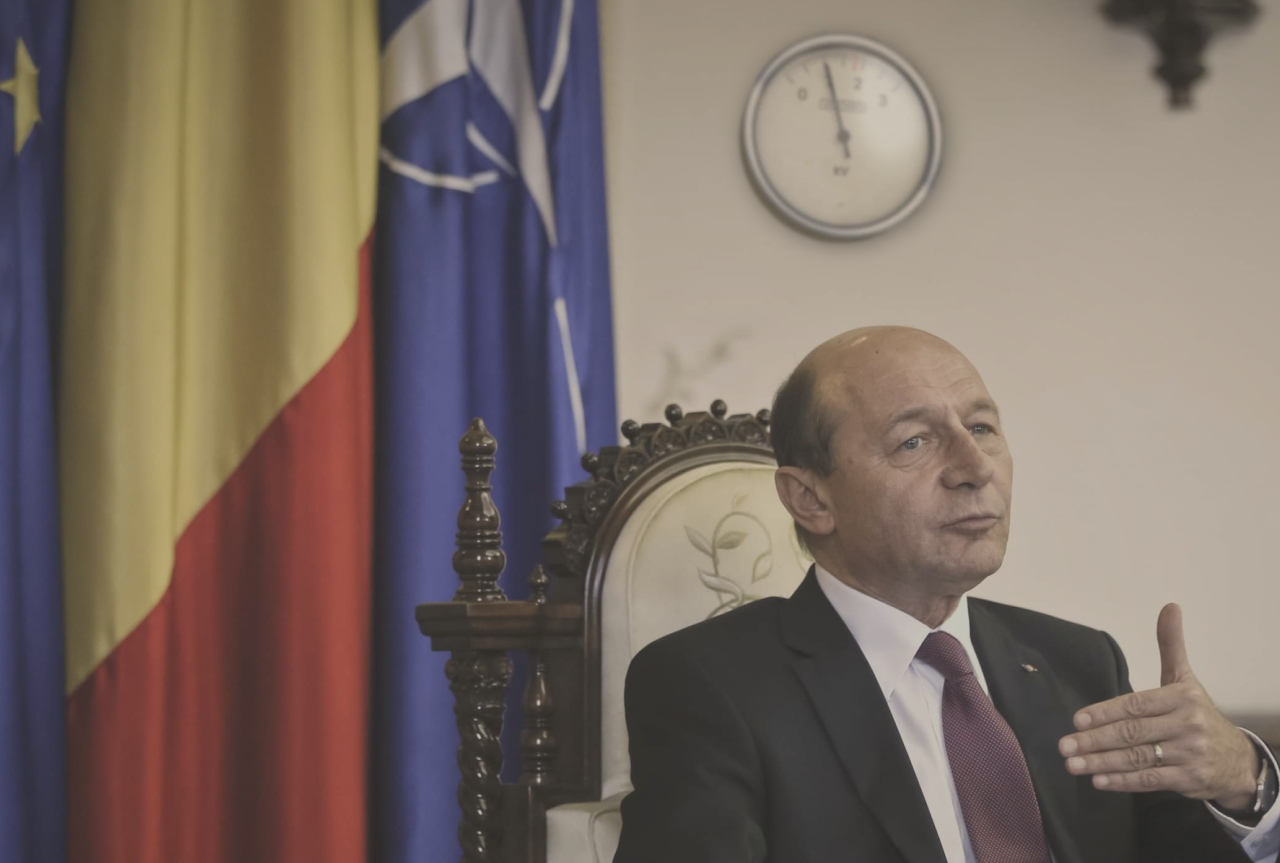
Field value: 1kV
